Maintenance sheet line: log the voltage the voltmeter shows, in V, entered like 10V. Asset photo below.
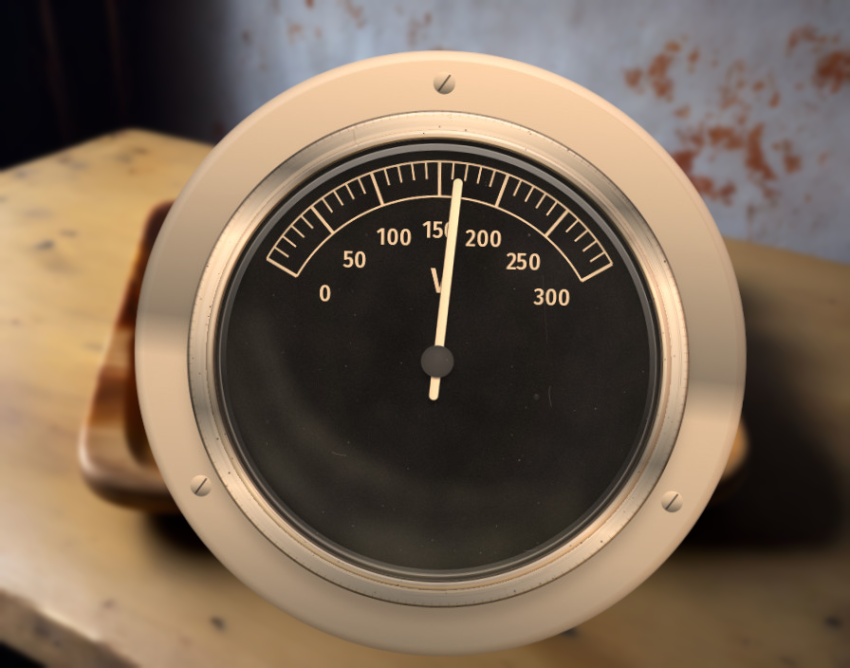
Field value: 165V
